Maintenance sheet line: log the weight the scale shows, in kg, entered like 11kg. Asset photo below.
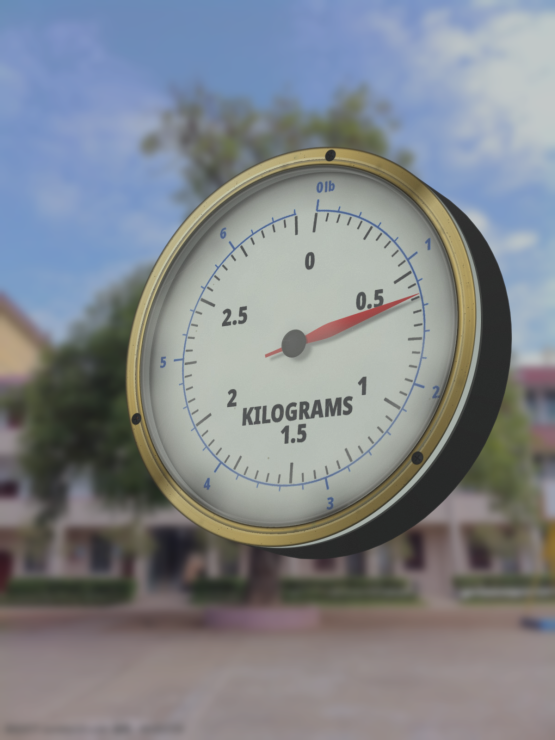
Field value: 0.6kg
